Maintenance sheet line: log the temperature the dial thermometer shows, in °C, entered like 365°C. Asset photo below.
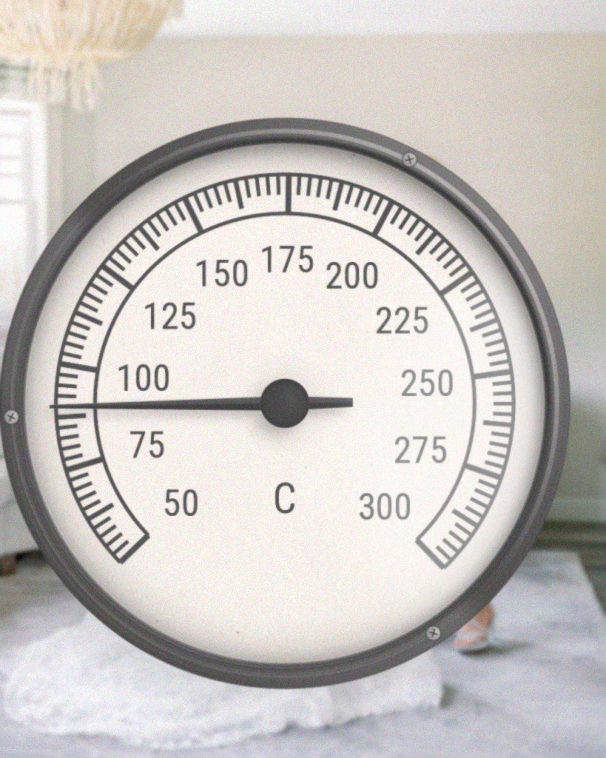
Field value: 90°C
